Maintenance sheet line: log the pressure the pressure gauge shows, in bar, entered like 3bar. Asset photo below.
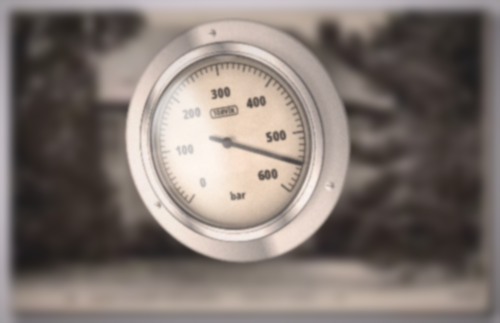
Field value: 550bar
